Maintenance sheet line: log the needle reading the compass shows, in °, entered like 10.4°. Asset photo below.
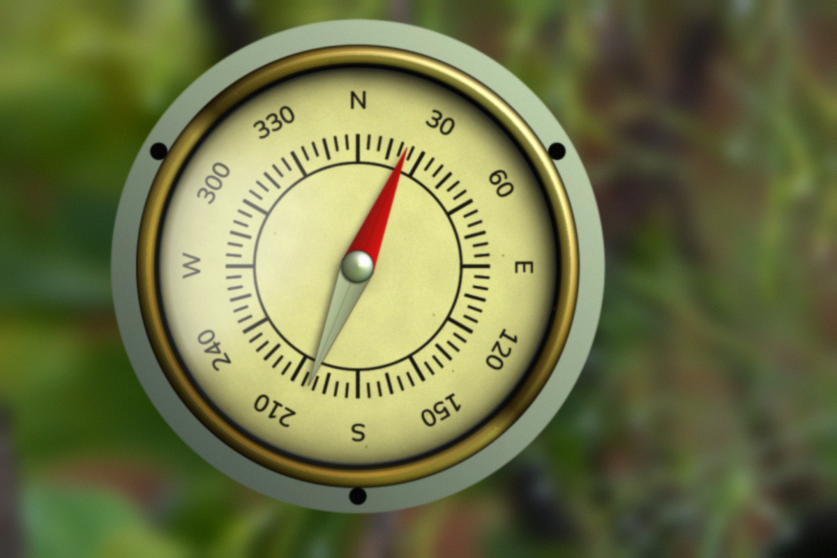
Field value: 22.5°
